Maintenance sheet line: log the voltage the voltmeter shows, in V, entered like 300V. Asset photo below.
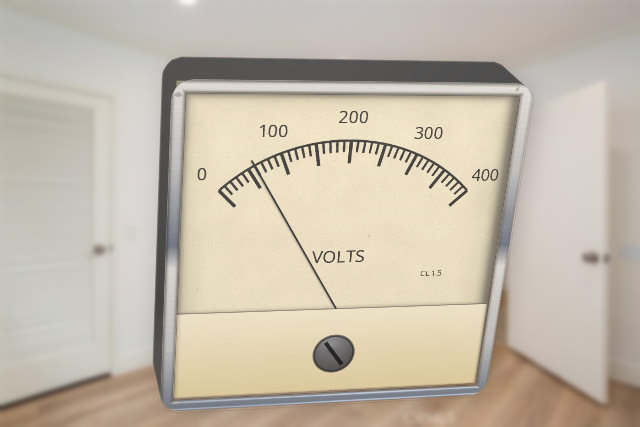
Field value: 60V
